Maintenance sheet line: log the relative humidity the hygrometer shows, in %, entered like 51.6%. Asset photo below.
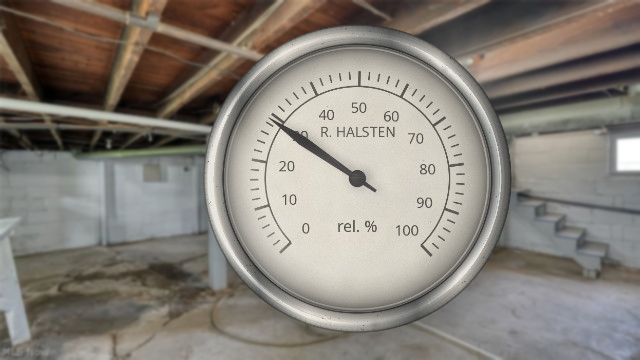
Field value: 29%
